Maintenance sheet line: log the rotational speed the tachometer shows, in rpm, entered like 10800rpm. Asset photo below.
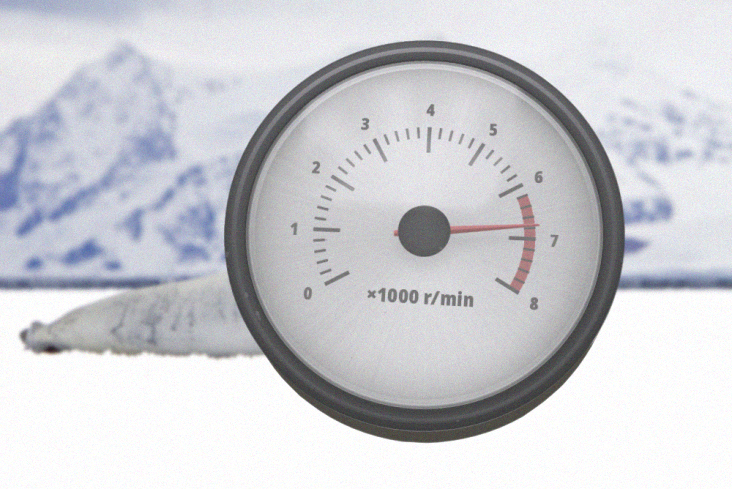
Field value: 6800rpm
